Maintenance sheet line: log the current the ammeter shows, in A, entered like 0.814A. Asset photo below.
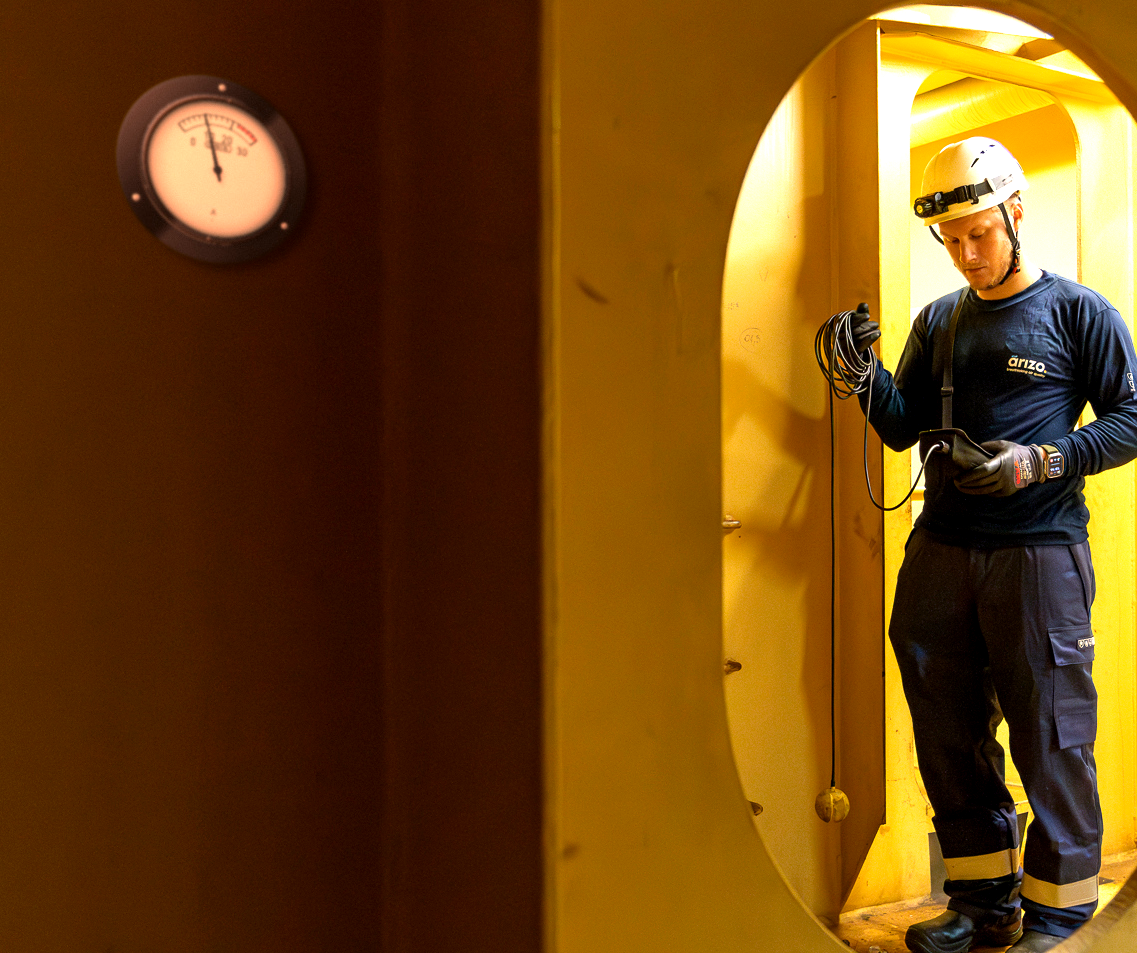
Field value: 10A
